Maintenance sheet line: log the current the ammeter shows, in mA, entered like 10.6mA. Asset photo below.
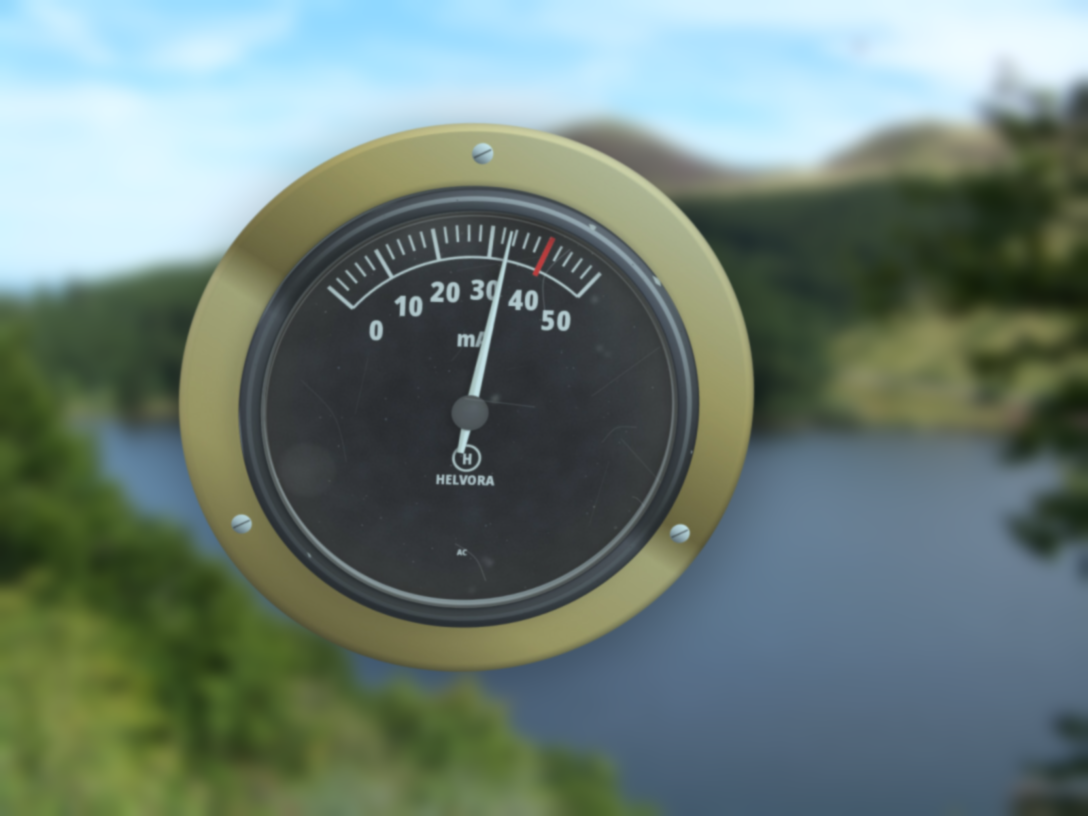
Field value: 33mA
